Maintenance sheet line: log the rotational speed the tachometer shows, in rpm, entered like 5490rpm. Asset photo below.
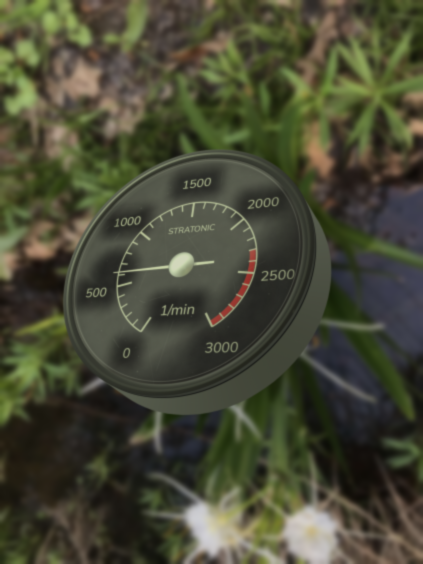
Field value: 600rpm
